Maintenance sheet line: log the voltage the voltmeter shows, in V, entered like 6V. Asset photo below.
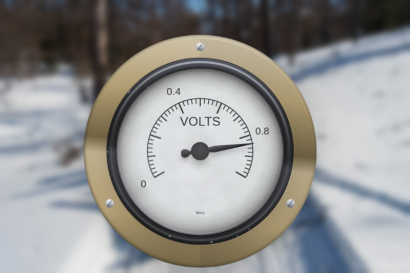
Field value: 0.84V
